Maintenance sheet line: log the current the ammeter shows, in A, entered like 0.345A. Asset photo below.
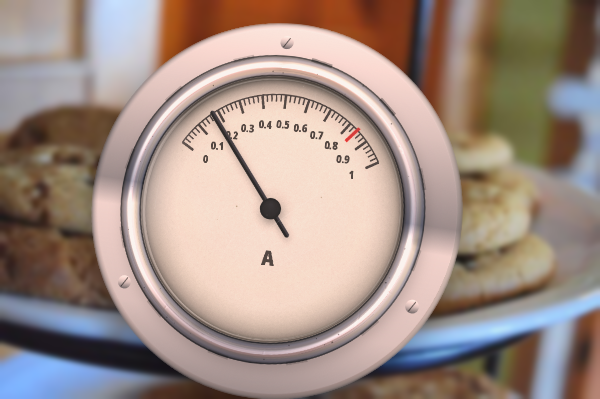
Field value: 0.18A
